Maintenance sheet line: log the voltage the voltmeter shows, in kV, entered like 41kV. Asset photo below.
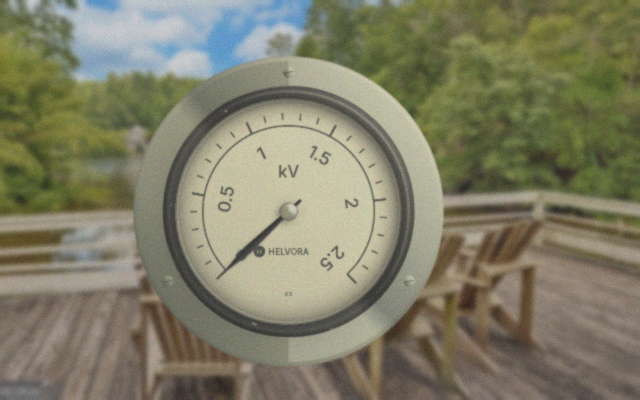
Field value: 0kV
